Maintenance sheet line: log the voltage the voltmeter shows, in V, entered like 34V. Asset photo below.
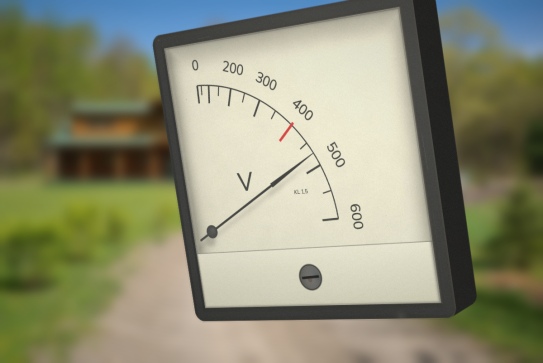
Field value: 475V
